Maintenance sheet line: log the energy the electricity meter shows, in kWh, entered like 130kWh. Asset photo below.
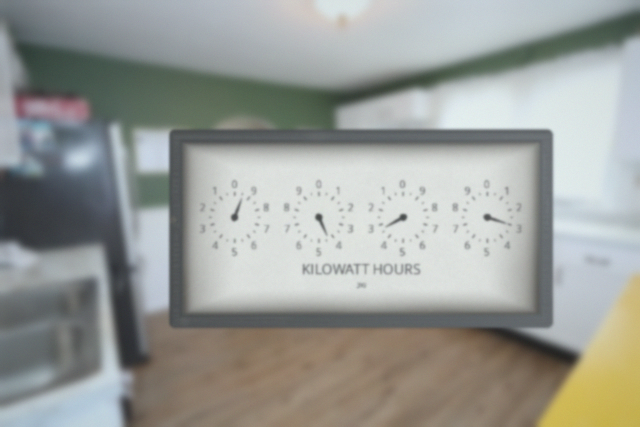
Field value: 9433kWh
